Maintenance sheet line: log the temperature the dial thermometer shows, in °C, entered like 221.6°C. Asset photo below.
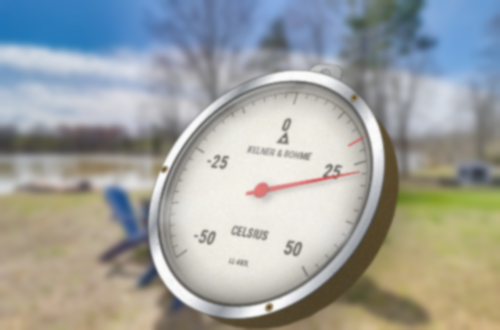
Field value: 27.5°C
